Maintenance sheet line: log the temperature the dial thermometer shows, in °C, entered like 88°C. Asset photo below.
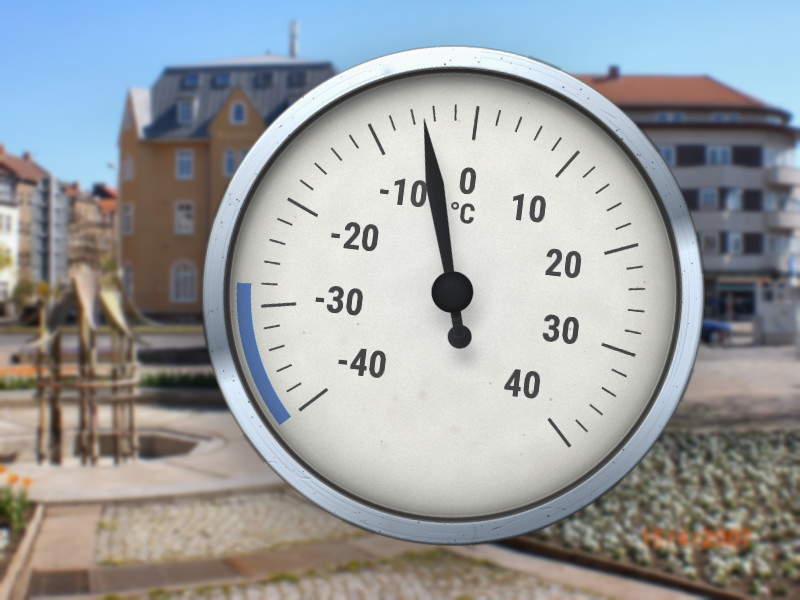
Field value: -5°C
